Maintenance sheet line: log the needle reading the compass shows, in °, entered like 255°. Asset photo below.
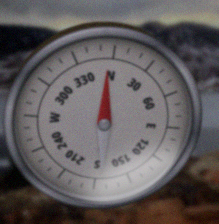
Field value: 355°
